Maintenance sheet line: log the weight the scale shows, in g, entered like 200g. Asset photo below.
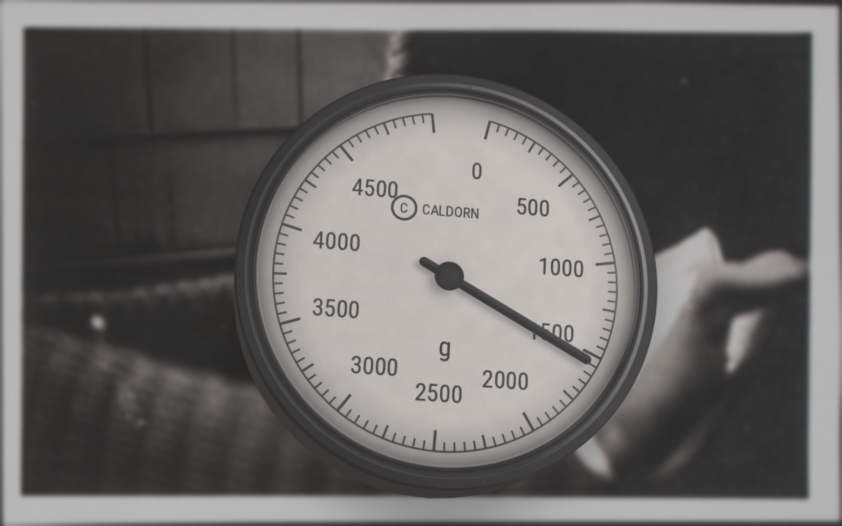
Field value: 1550g
